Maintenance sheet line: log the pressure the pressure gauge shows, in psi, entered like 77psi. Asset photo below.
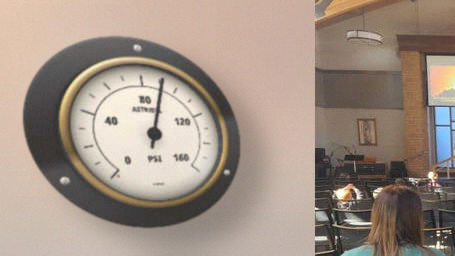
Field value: 90psi
